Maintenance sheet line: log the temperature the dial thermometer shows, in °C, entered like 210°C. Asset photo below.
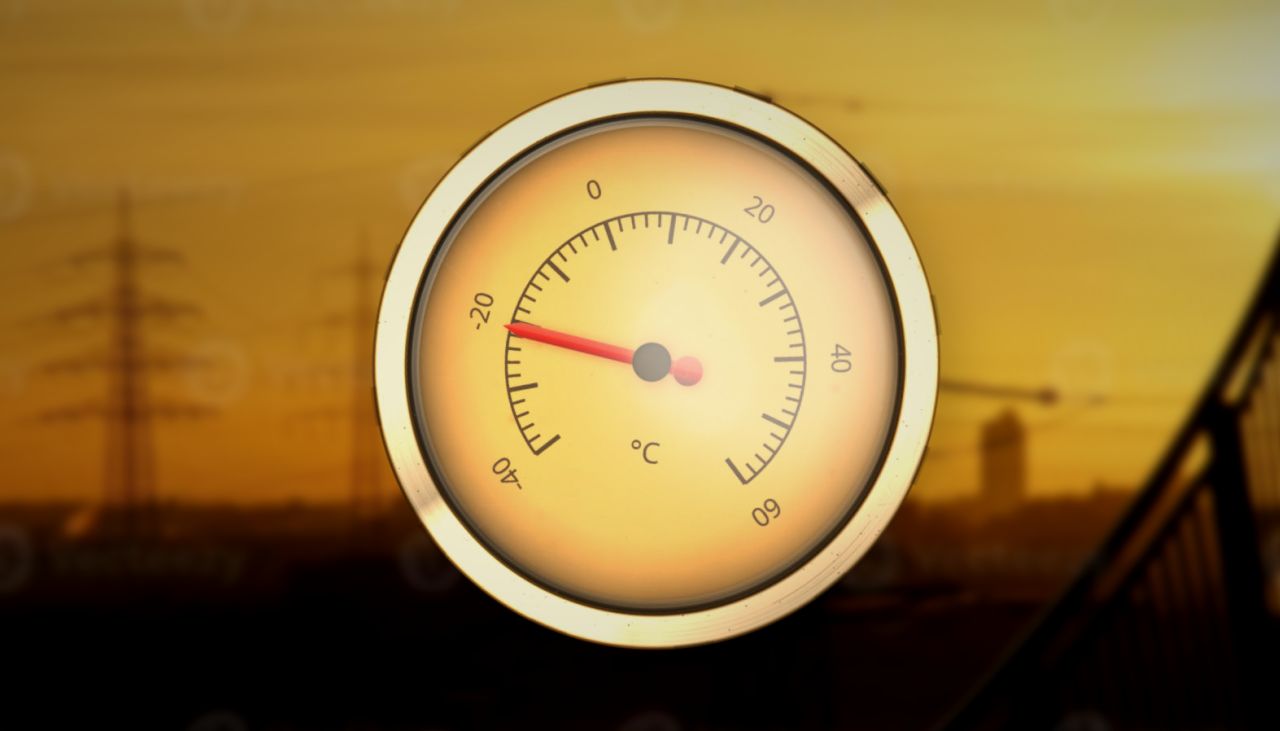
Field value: -21°C
